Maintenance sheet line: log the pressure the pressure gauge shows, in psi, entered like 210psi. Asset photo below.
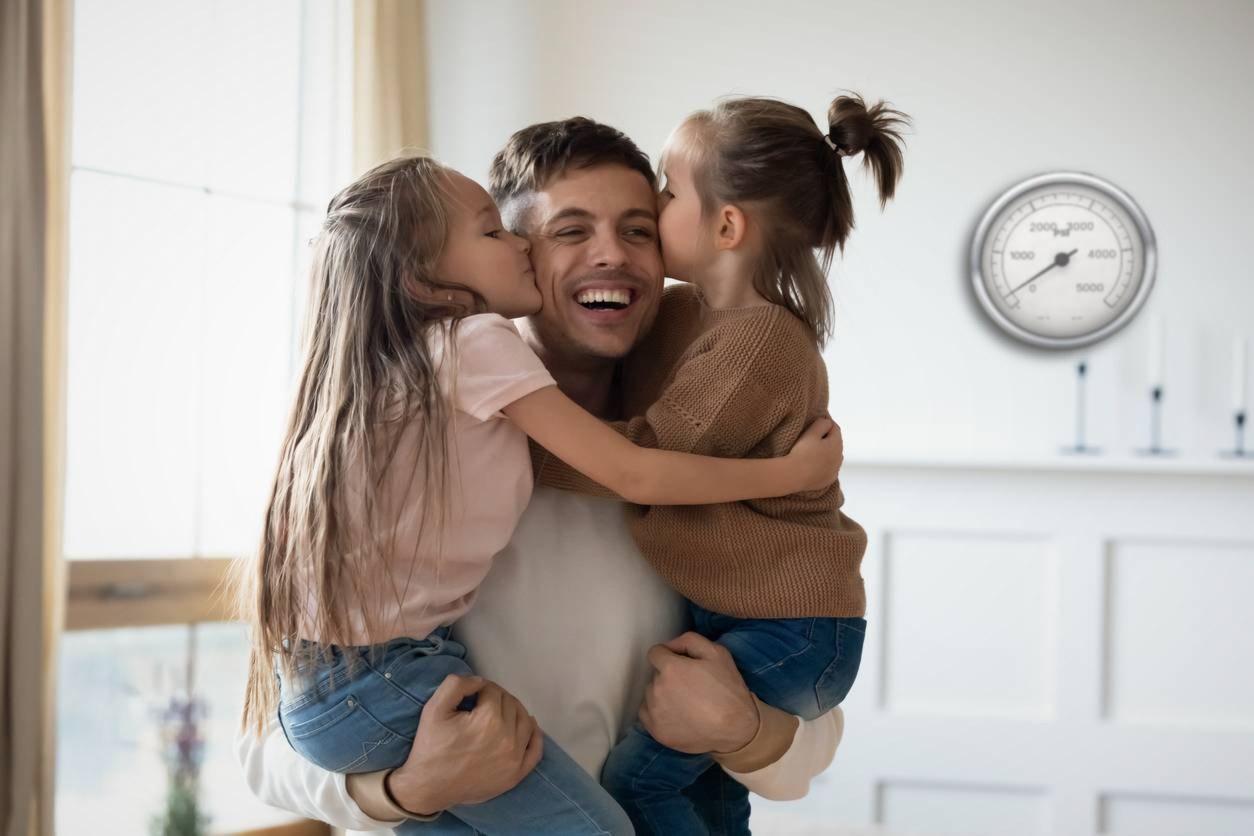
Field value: 200psi
